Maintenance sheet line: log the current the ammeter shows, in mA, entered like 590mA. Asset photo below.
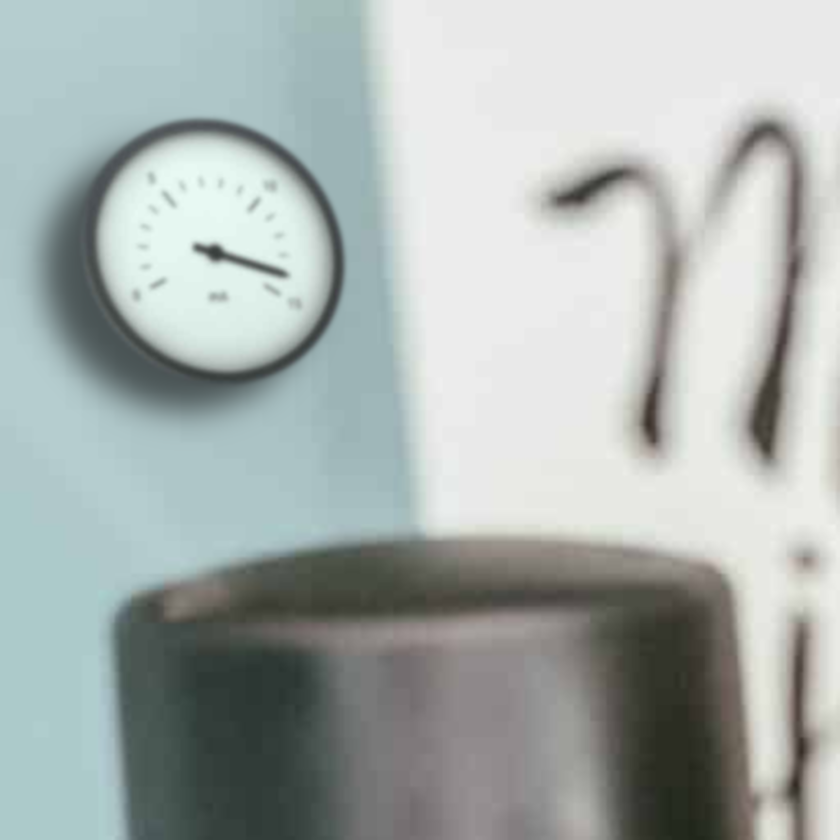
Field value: 14mA
